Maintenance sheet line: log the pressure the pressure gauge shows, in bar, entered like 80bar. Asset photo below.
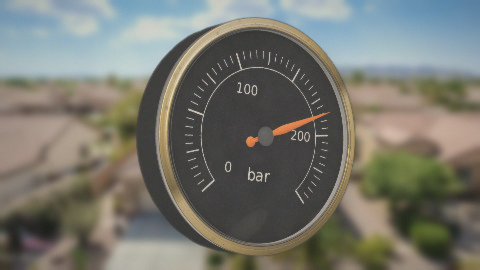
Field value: 185bar
